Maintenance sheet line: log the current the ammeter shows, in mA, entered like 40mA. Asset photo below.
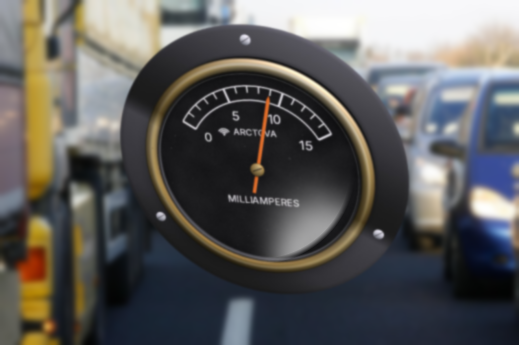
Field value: 9mA
